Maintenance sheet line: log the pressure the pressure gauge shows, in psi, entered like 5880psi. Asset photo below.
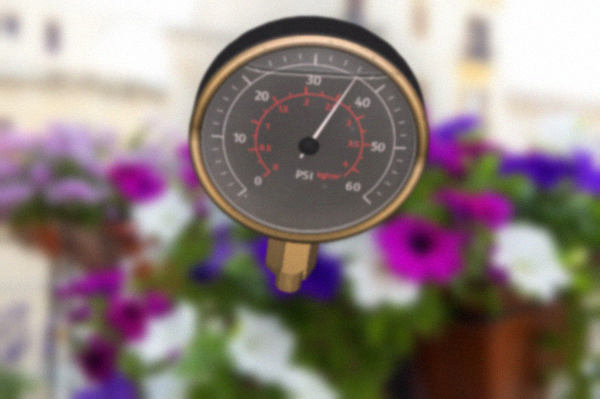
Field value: 36psi
